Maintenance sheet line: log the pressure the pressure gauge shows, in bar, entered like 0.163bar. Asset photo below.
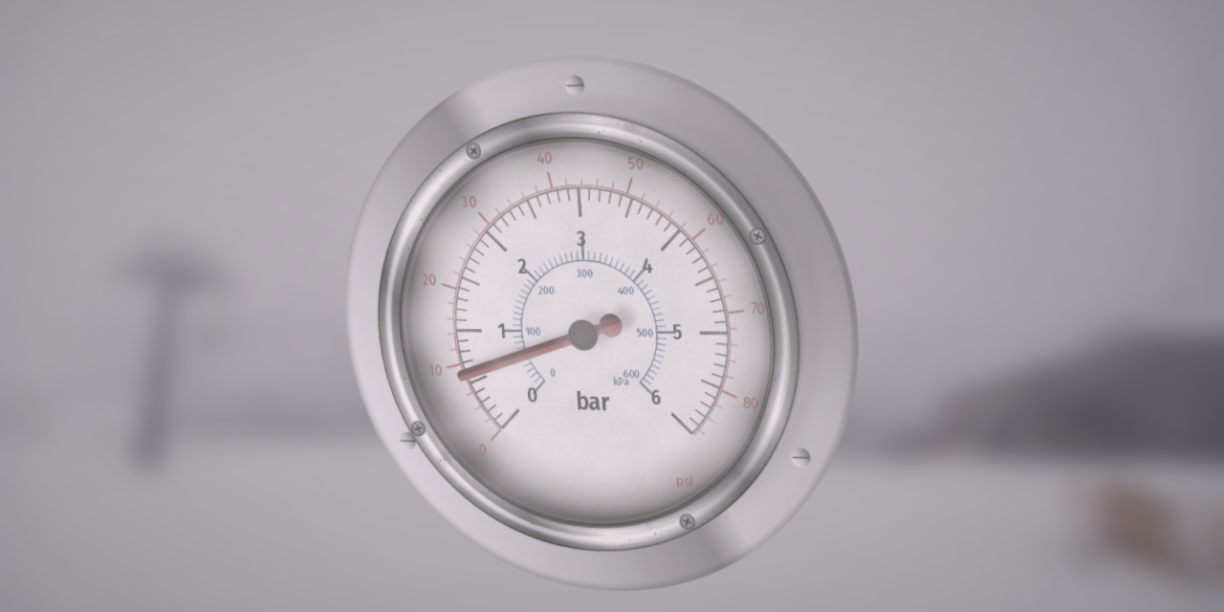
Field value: 0.6bar
